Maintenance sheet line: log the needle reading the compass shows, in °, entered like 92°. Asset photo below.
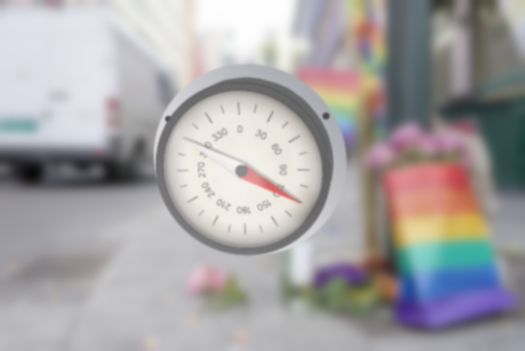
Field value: 120°
